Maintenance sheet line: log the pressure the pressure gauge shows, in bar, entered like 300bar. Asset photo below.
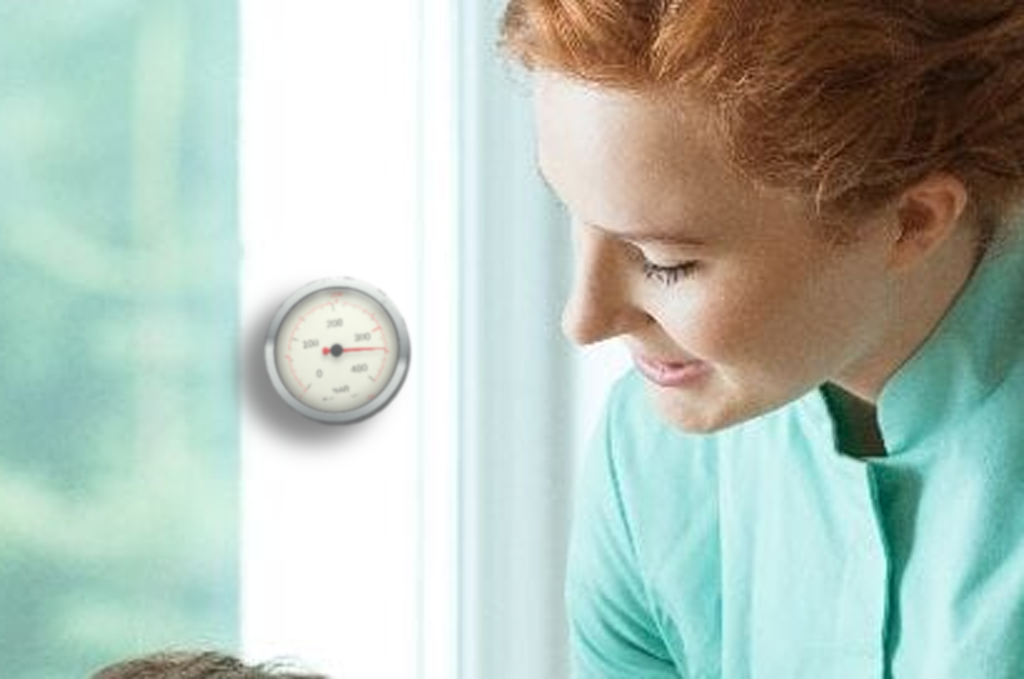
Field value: 340bar
